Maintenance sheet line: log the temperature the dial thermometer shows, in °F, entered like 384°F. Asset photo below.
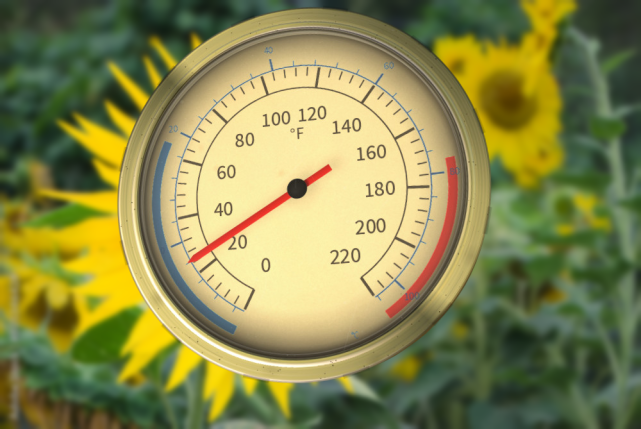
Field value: 24°F
